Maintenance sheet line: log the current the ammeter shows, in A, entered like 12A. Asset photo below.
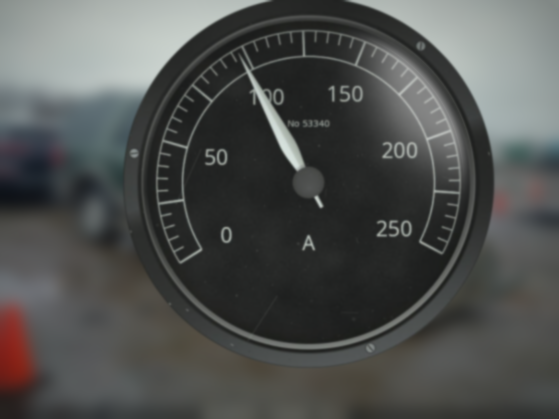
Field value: 97.5A
